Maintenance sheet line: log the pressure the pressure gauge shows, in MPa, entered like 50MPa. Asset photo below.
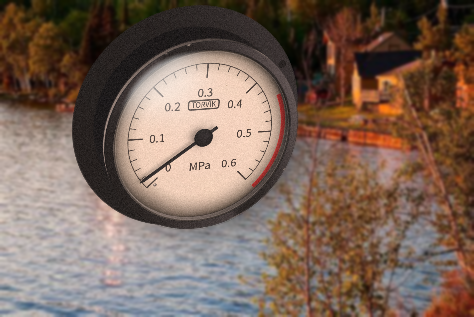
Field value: 0.02MPa
